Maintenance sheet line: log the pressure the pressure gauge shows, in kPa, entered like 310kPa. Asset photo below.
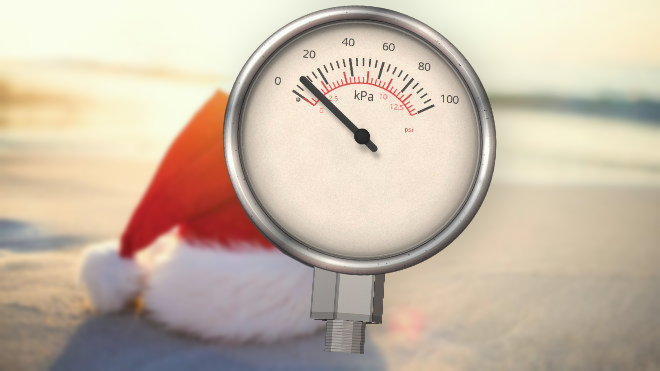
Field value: 8kPa
